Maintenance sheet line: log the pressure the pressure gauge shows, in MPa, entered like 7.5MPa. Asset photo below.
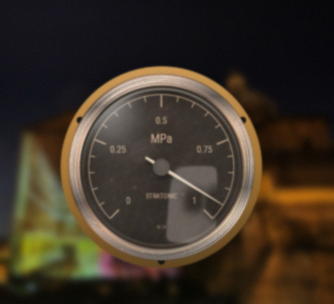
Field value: 0.95MPa
